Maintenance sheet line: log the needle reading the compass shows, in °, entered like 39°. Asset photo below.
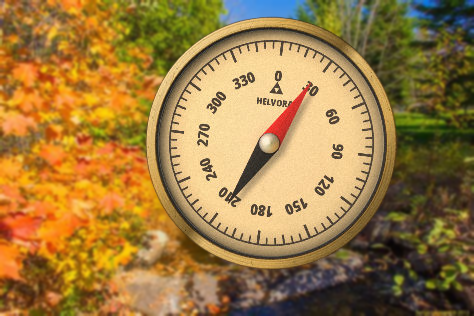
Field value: 27.5°
